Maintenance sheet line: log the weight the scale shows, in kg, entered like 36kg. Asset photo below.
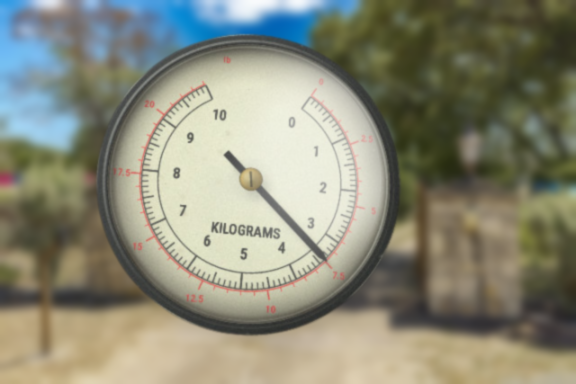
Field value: 3.4kg
